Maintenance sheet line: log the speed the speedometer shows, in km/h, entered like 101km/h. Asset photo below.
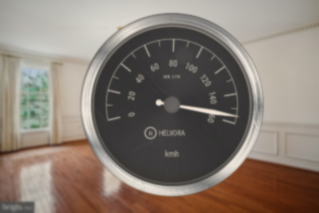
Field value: 155km/h
